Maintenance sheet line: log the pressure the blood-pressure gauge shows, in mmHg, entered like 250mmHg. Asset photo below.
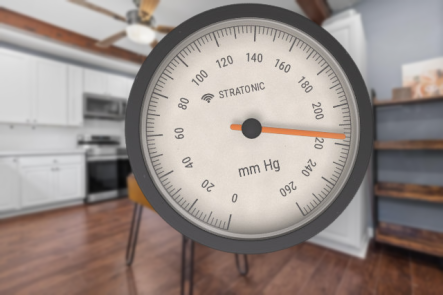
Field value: 216mmHg
